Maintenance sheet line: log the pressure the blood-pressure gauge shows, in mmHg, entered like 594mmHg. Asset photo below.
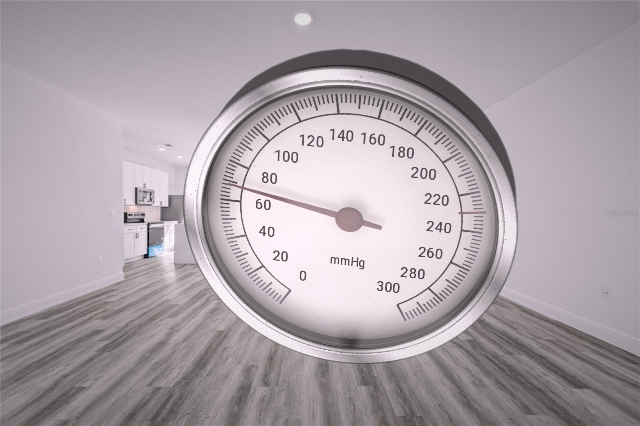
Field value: 70mmHg
